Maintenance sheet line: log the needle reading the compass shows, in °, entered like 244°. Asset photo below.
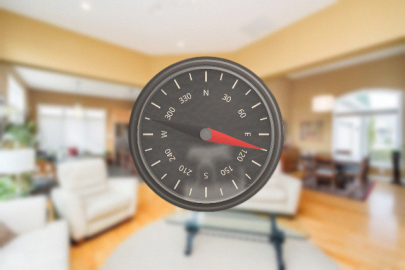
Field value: 105°
